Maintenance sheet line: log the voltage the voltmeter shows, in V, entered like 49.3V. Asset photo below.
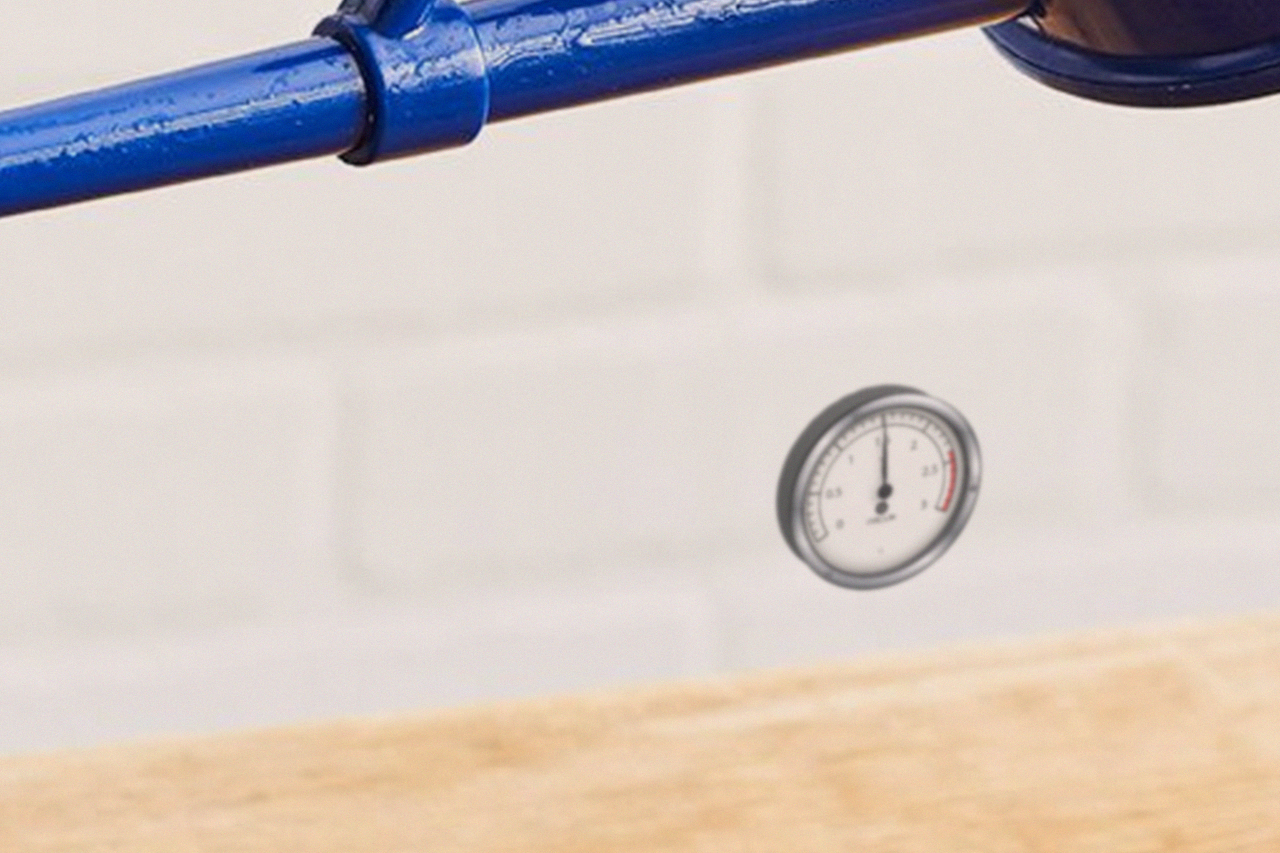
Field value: 1.5V
